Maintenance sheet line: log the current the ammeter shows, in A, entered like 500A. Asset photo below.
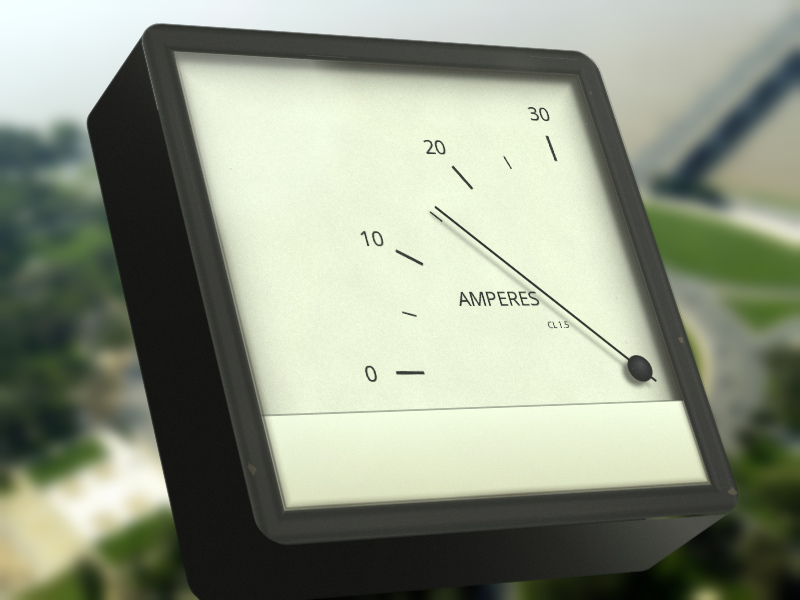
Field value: 15A
